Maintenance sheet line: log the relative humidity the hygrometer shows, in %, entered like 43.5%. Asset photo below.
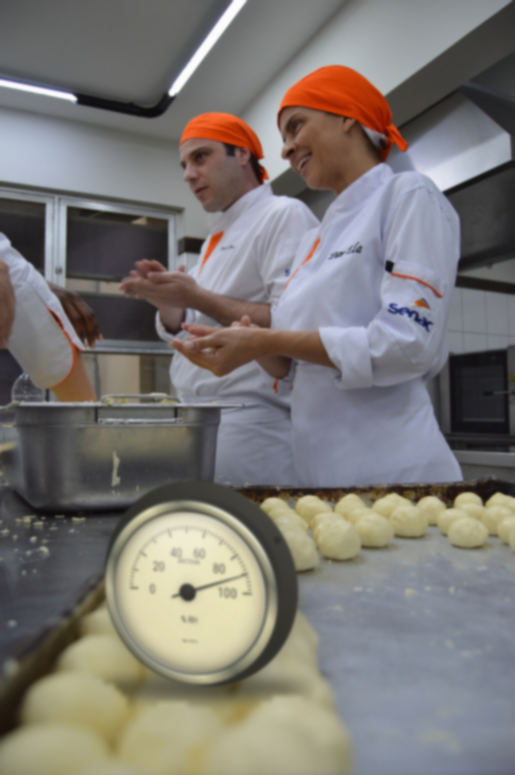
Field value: 90%
